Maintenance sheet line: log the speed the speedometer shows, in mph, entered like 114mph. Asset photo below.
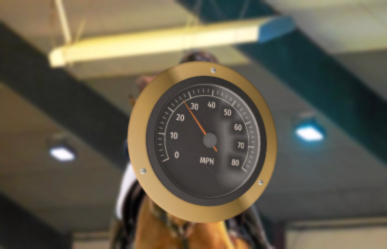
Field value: 26mph
